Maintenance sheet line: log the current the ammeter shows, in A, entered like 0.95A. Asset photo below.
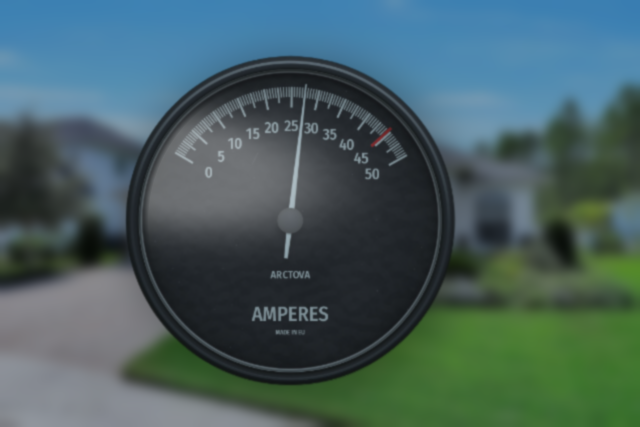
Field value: 27.5A
